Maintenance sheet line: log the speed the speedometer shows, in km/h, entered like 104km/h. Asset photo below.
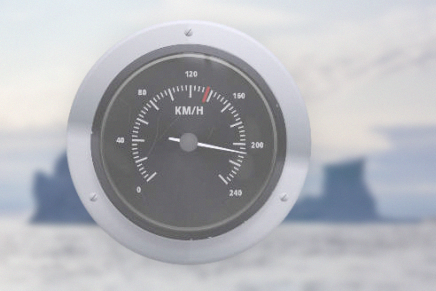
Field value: 208km/h
